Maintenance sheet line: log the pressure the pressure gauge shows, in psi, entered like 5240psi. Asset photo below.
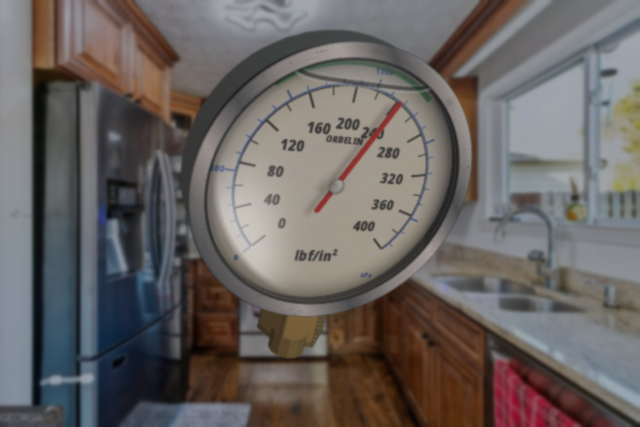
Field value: 240psi
